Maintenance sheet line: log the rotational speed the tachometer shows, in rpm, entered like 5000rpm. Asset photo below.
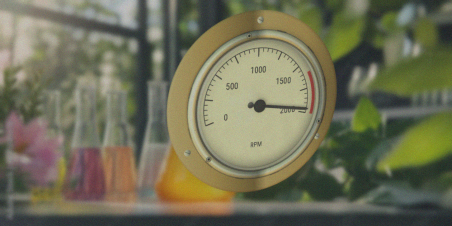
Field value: 1950rpm
